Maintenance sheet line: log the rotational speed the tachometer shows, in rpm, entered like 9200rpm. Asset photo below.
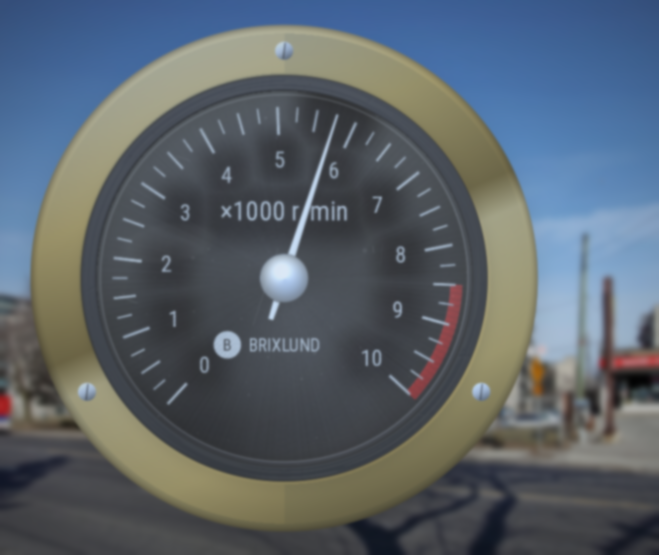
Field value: 5750rpm
